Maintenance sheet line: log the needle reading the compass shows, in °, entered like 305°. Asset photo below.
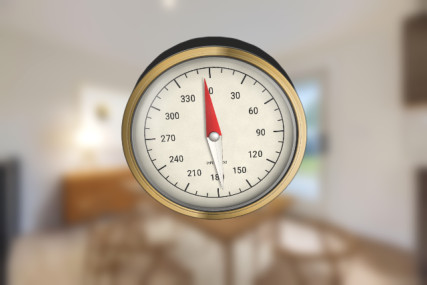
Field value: 355°
